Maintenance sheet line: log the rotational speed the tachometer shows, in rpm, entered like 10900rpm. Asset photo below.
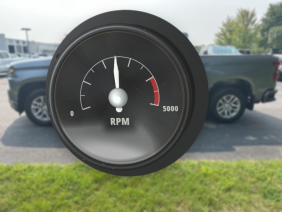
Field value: 2500rpm
